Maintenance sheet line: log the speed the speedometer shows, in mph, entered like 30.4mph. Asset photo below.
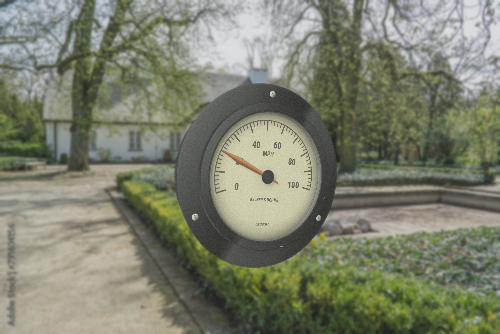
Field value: 20mph
